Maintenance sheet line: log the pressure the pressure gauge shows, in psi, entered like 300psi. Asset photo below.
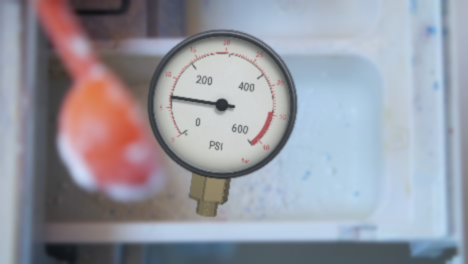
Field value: 100psi
